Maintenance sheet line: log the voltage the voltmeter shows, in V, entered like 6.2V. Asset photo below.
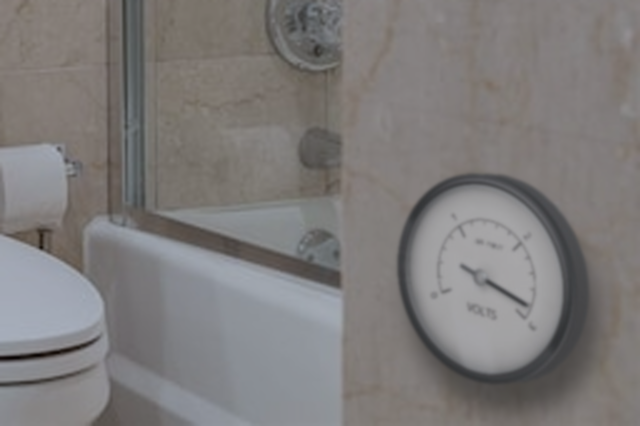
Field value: 2.8V
